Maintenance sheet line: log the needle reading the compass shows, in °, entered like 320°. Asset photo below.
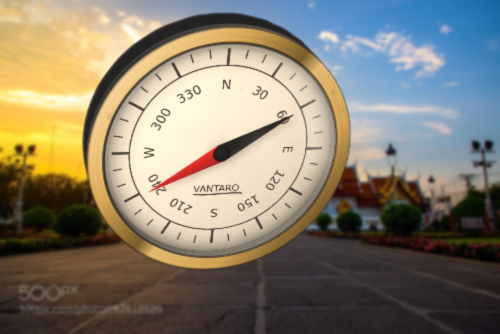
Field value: 240°
